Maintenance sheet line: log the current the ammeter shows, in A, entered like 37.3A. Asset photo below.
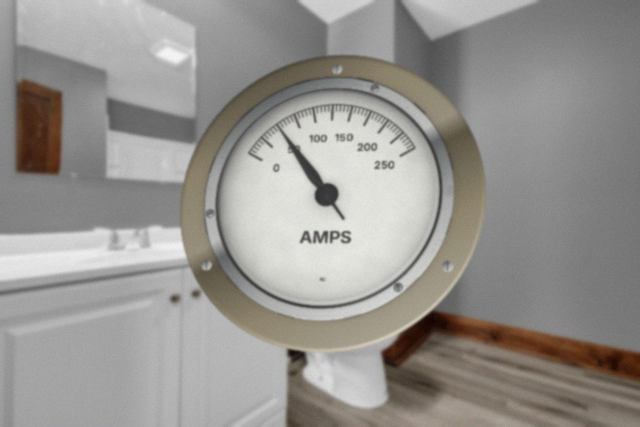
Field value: 50A
